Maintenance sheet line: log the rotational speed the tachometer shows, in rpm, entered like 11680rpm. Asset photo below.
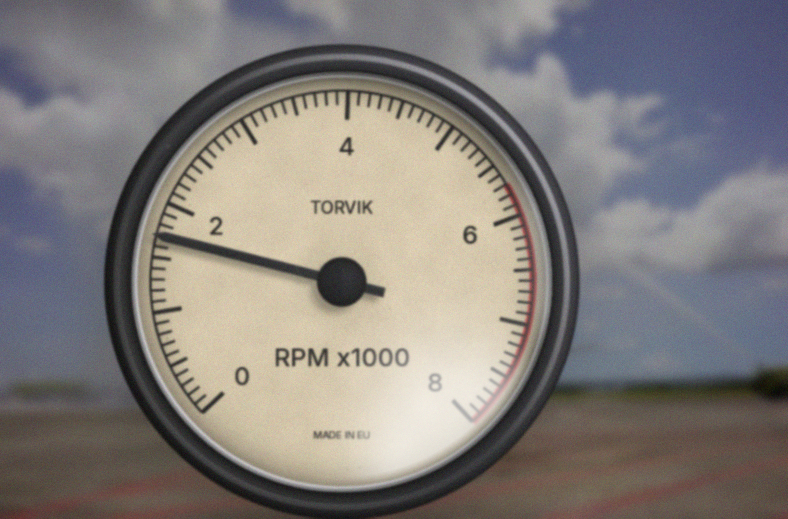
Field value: 1700rpm
